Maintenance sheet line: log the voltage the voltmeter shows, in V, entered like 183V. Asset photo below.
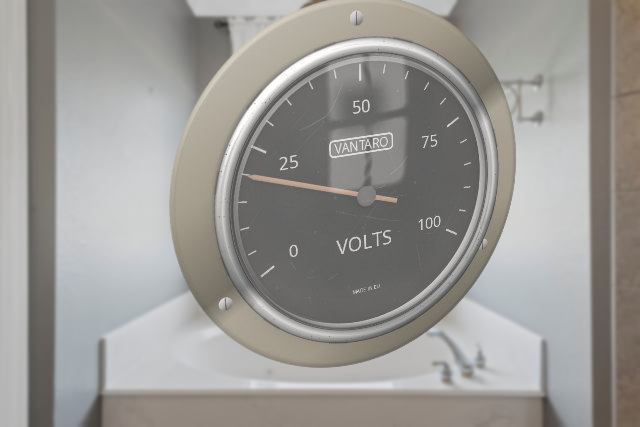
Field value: 20V
